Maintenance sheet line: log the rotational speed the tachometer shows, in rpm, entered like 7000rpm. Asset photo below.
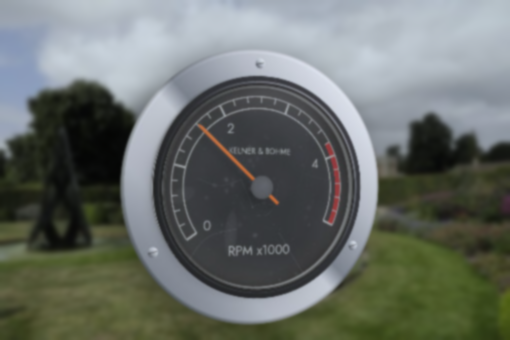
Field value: 1600rpm
